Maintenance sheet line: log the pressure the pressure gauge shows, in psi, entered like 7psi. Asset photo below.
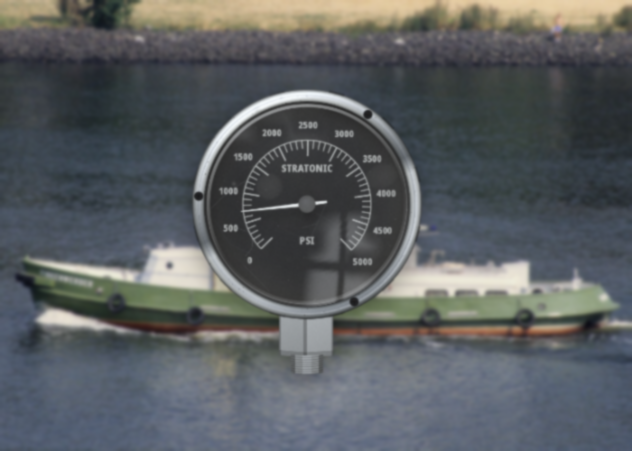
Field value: 700psi
